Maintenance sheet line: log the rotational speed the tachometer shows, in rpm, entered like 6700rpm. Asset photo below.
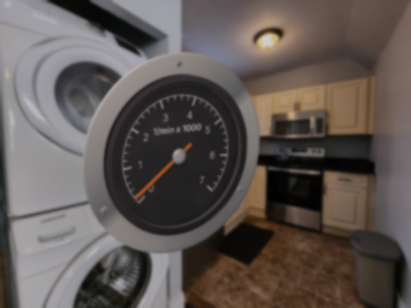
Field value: 200rpm
